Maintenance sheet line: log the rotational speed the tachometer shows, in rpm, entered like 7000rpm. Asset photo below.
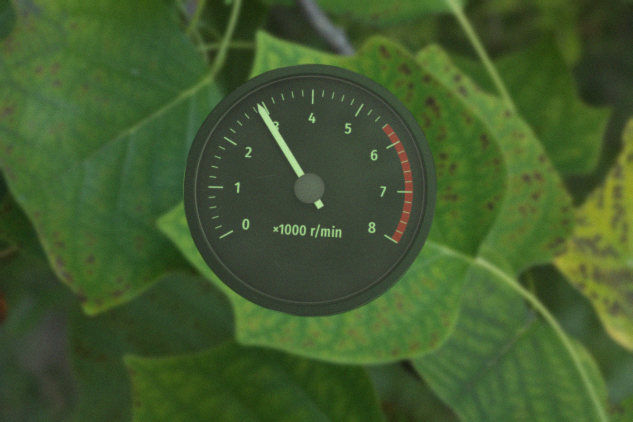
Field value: 2900rpm
